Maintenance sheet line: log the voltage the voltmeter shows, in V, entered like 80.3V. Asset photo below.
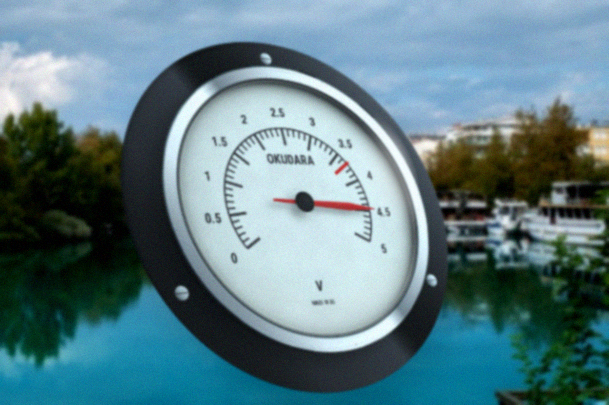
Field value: 4.5V
